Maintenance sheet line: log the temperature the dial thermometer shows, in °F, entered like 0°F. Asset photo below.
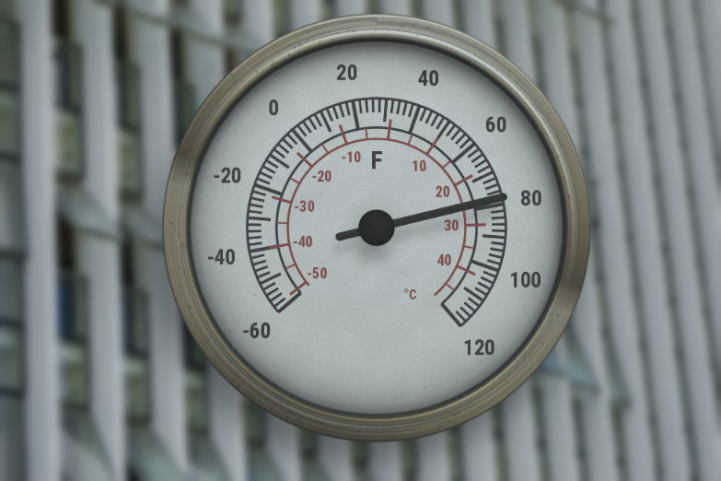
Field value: 78°F
